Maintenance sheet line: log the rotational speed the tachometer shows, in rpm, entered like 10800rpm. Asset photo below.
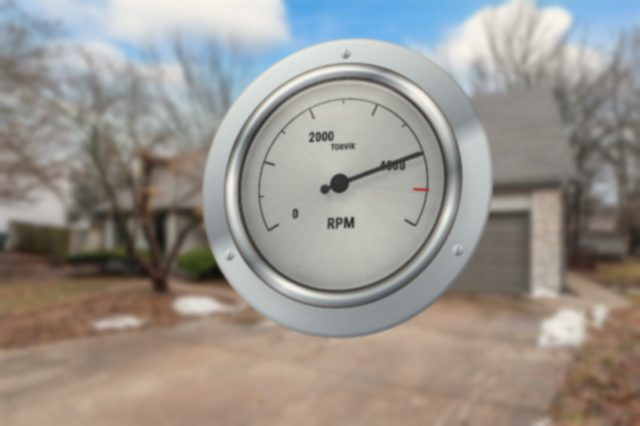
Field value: 4000rpm
